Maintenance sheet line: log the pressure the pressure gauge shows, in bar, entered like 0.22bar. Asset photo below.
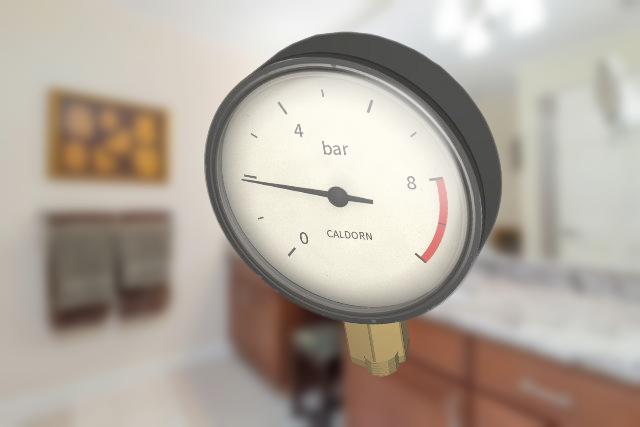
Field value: 2bar
